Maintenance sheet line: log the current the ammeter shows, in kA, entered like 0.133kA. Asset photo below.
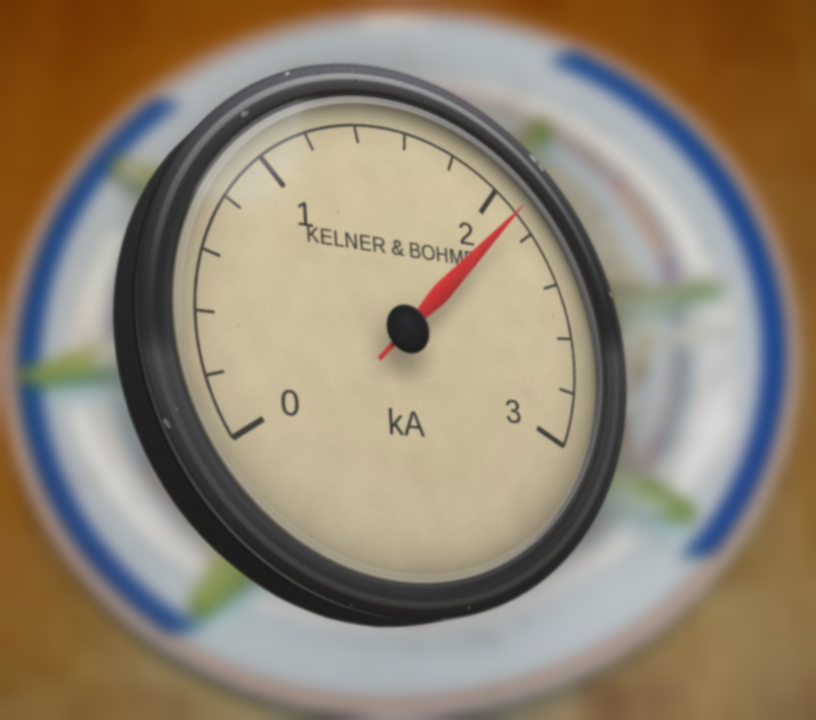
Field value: 2.1kA
